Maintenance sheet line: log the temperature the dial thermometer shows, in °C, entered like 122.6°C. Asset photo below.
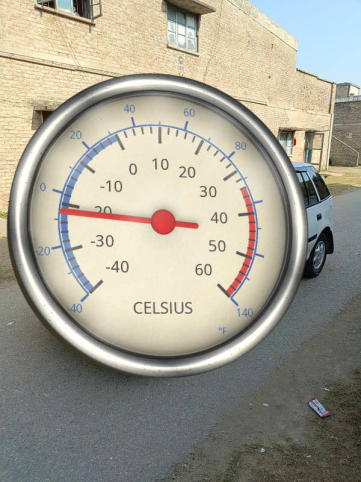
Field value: -22°C
